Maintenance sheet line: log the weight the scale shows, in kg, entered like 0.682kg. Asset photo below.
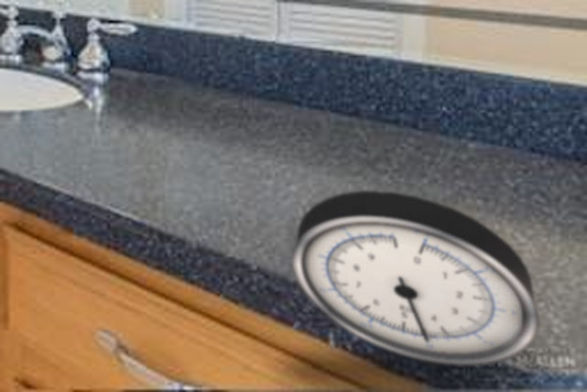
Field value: 4.5kg
